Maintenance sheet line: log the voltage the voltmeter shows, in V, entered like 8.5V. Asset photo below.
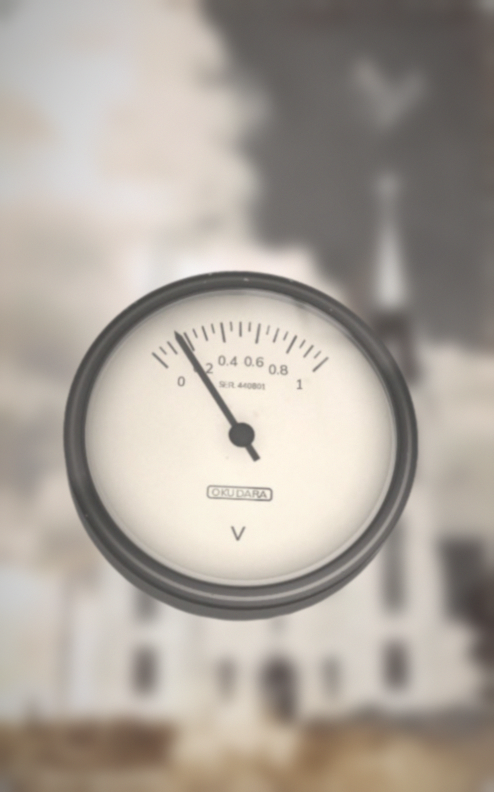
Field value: 0.15V
